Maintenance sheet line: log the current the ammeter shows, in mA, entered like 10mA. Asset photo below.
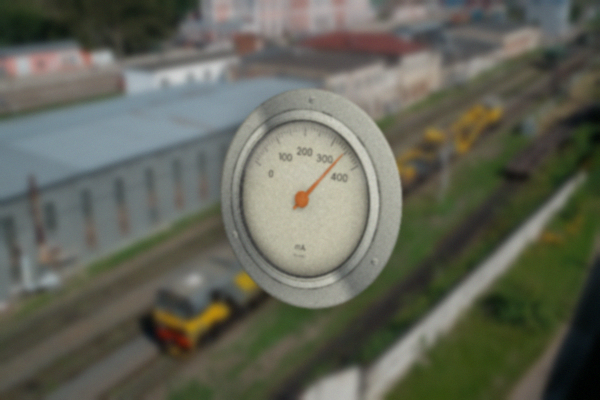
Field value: 350mA
